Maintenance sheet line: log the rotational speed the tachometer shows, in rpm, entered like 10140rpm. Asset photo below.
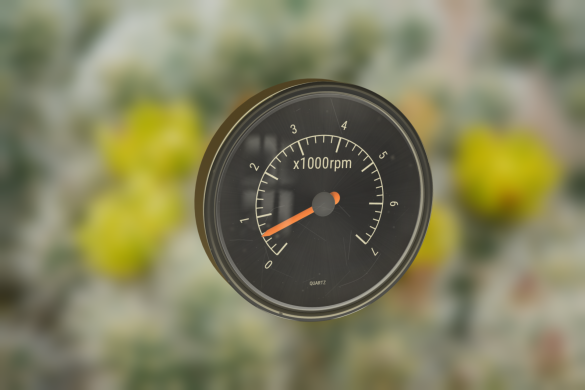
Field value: 600rpm
